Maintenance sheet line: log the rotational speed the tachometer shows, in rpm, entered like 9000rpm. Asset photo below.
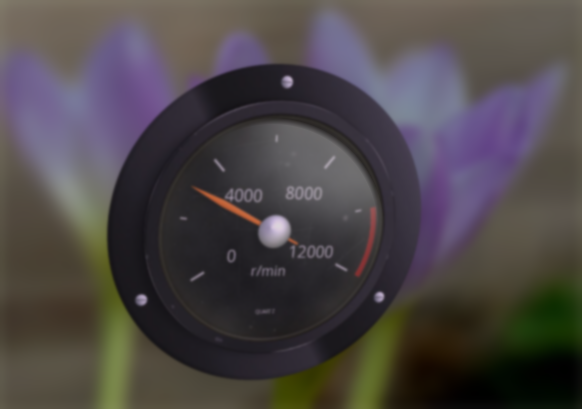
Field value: 3000rpm
